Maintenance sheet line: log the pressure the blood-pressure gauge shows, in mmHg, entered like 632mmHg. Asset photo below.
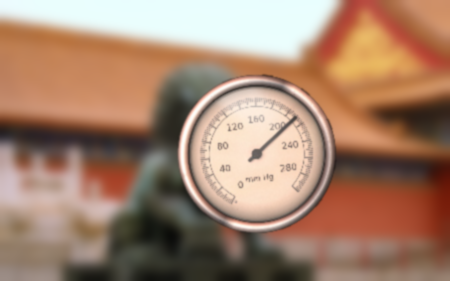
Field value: 210mmHg
